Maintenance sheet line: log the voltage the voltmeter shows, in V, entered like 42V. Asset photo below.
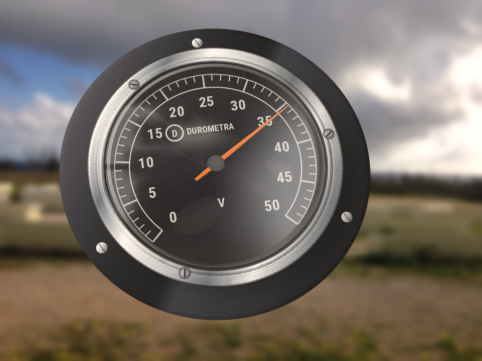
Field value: 35.5V
